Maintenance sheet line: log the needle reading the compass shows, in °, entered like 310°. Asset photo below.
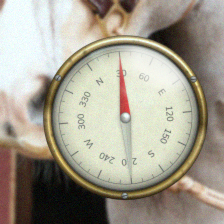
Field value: 30°
